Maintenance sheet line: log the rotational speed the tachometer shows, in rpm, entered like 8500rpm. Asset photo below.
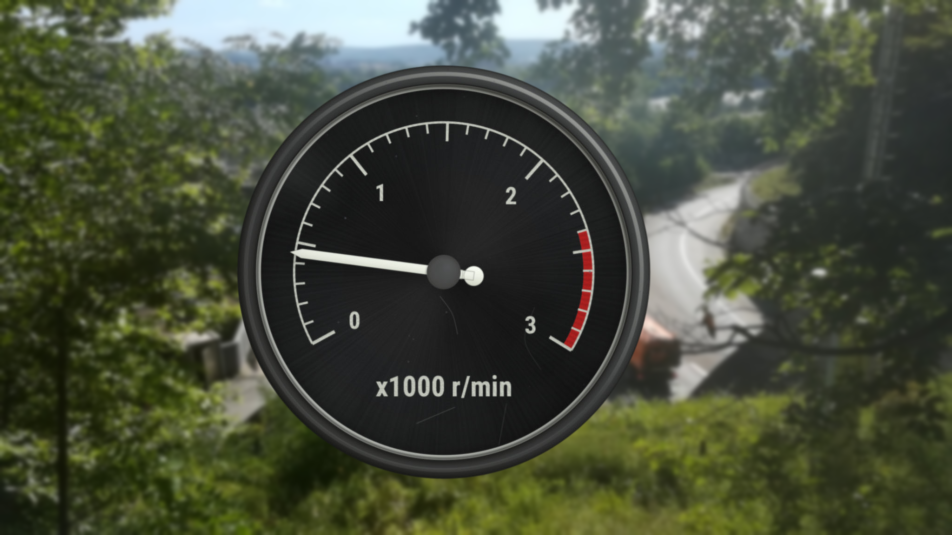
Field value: 450rpm
